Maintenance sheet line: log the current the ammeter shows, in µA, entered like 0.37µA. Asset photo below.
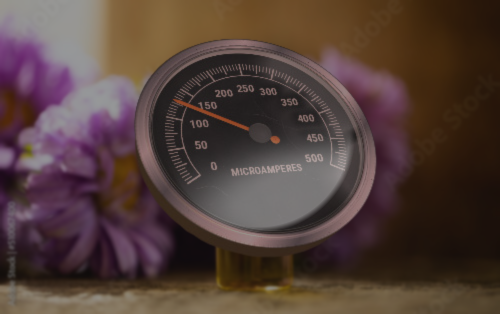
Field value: 125µA
